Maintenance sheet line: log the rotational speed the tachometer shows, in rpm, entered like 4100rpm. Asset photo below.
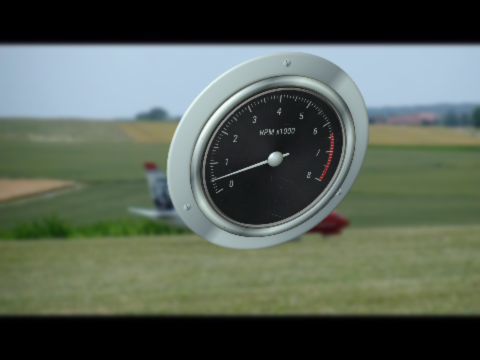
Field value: 500rpm
